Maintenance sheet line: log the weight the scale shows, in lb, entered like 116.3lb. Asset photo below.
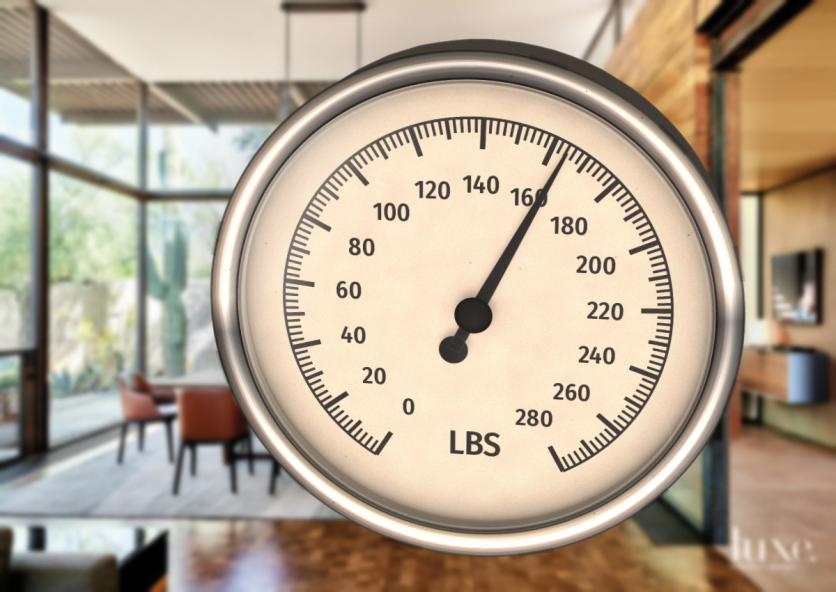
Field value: 164lb
